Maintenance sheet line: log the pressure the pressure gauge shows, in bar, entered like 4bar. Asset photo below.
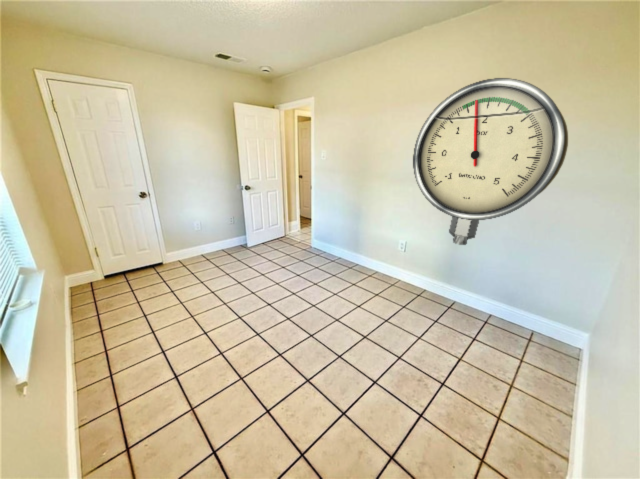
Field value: 1.75bar
